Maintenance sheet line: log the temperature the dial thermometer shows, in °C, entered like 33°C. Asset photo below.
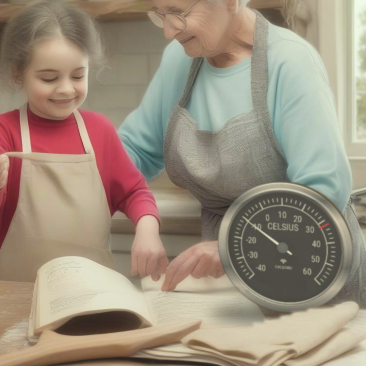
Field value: -10°C
